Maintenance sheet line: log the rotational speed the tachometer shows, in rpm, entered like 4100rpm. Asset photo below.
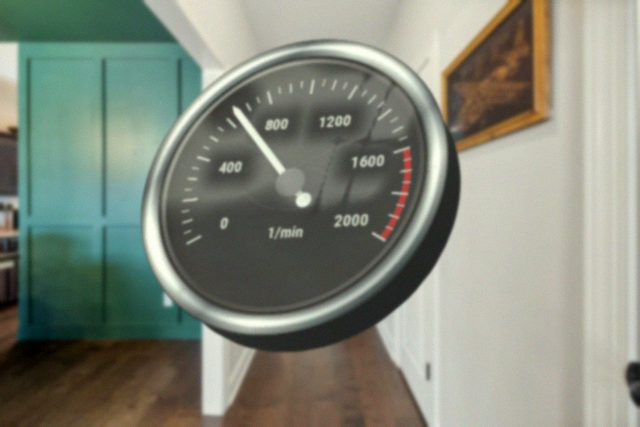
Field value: 650rpm
